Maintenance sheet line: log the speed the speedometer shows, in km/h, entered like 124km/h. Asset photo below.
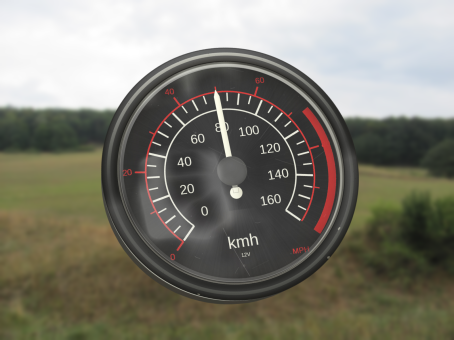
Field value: 80km/h
